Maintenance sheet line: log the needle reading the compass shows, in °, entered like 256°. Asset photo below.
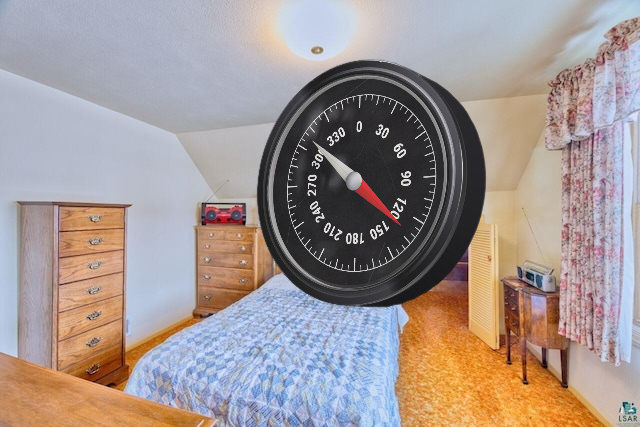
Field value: 130°
